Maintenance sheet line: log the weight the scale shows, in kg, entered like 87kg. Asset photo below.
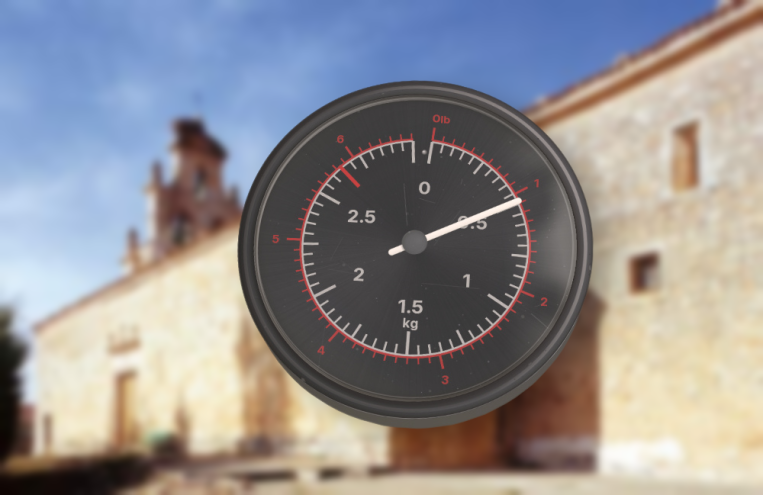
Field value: 0.5kg
